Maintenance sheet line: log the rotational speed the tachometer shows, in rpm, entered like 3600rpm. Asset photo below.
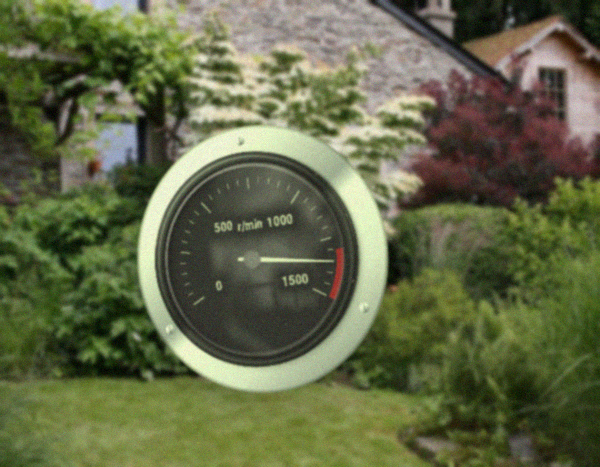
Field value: 1350rpm
